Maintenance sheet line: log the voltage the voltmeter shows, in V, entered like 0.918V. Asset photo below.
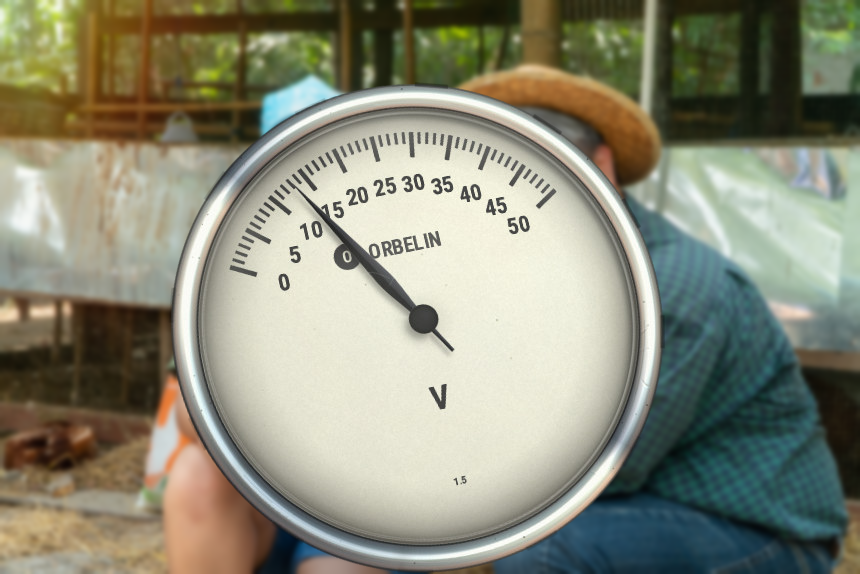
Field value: 13V
